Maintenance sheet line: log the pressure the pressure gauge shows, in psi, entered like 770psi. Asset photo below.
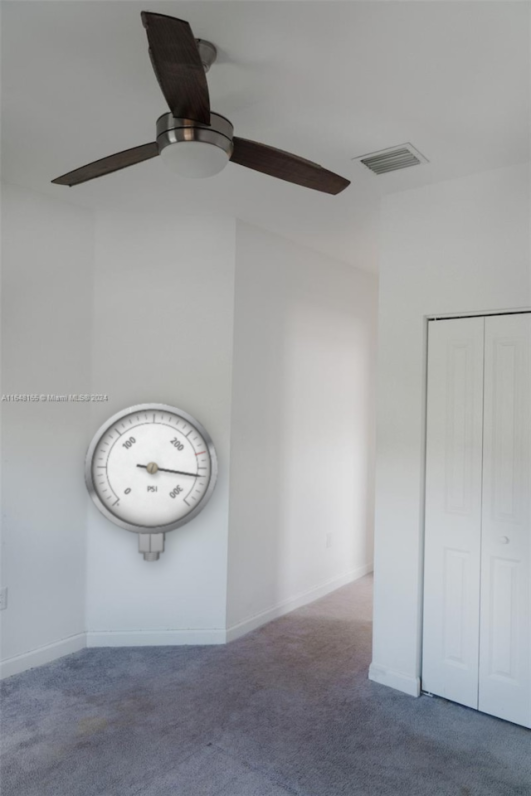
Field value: 260psi
